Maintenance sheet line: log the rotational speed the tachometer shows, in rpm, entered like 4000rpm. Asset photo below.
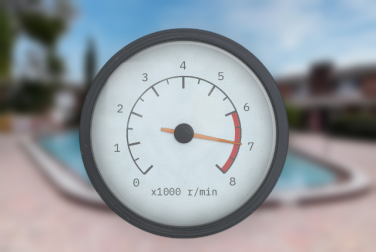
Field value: 7000rpm
